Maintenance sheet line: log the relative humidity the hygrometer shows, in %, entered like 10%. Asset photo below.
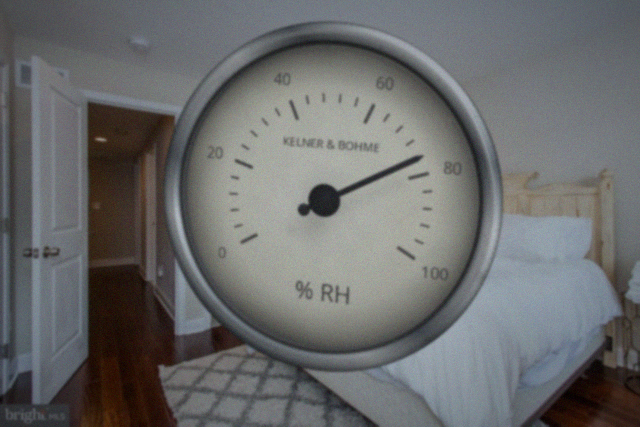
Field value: 76%
